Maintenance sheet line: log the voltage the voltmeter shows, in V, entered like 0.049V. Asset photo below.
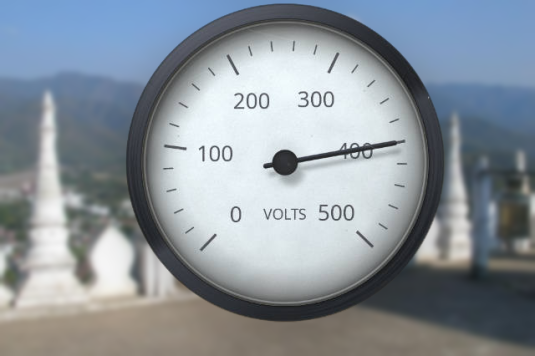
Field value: 400V
